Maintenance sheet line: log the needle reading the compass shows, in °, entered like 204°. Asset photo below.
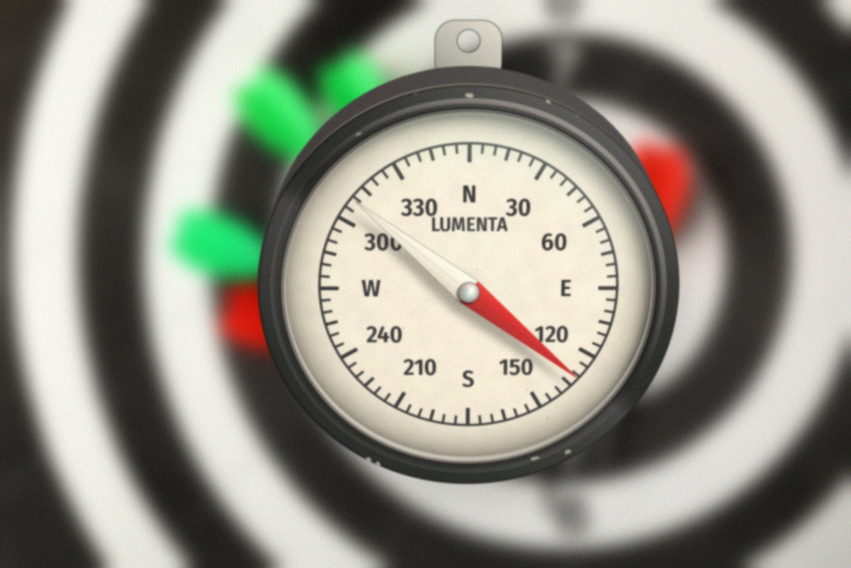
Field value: 130°
